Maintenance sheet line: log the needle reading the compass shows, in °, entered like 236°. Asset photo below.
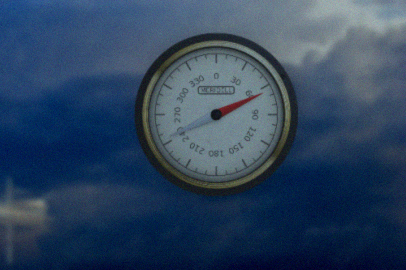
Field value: 65°
